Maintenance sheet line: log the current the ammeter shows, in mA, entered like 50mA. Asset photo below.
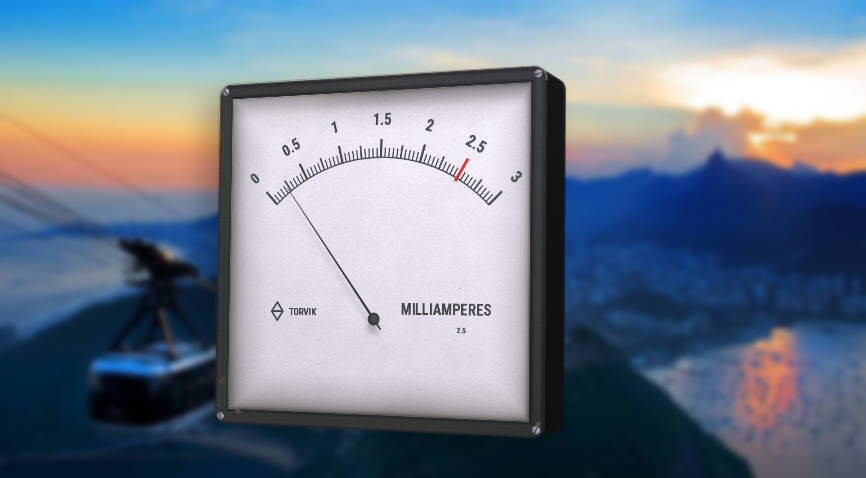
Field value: 0.25mA
